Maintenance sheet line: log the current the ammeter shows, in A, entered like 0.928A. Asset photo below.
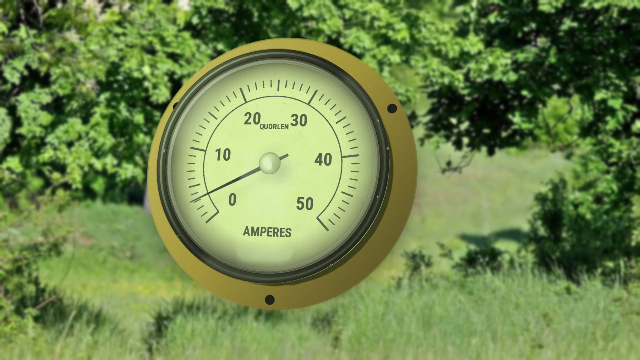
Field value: 3A
